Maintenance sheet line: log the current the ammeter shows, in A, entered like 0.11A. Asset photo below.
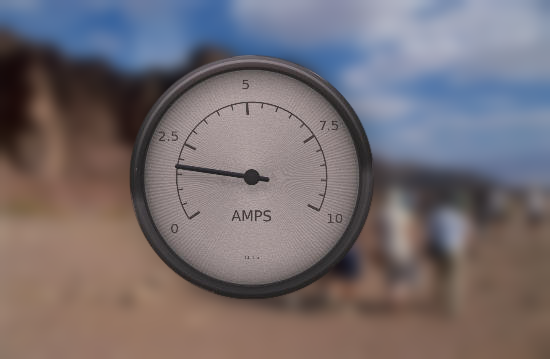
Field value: 1.75A
